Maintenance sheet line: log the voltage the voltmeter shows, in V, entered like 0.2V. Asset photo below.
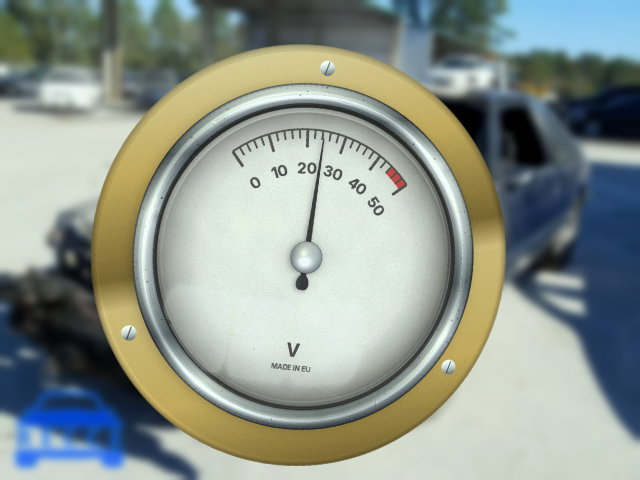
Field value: 24V
